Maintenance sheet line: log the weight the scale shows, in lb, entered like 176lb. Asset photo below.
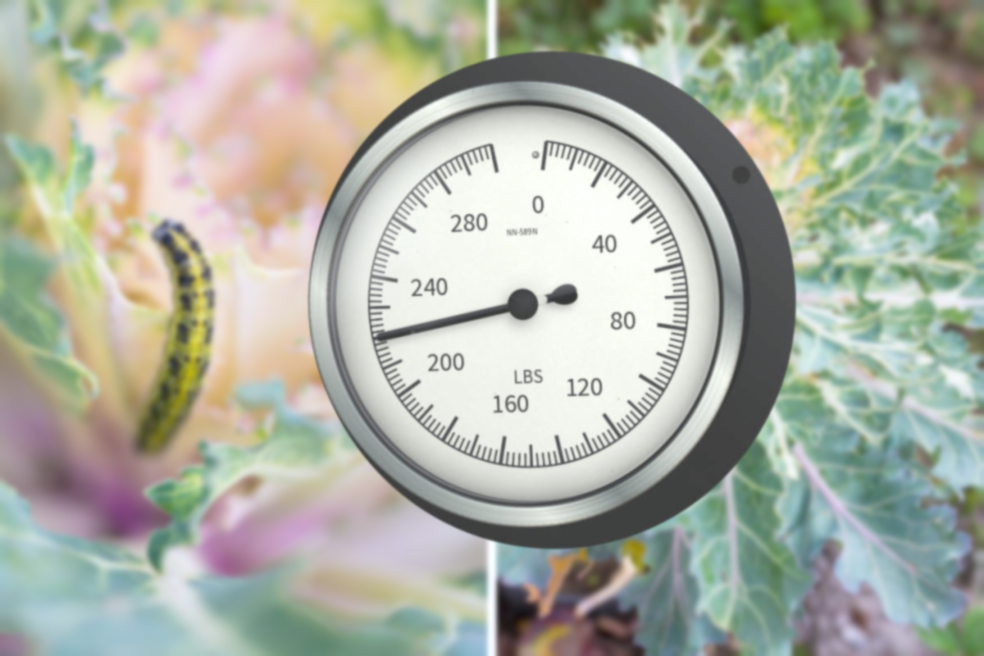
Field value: 220lb
